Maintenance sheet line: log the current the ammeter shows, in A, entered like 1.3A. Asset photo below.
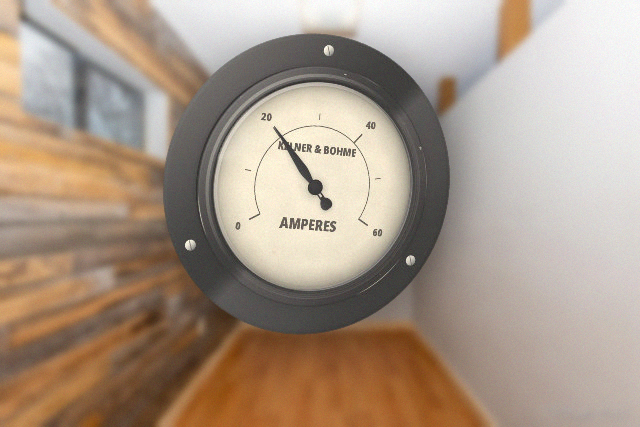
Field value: 20A
